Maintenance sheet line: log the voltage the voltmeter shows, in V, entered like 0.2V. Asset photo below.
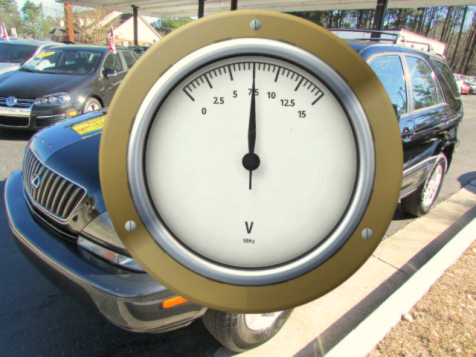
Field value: 7.5V
